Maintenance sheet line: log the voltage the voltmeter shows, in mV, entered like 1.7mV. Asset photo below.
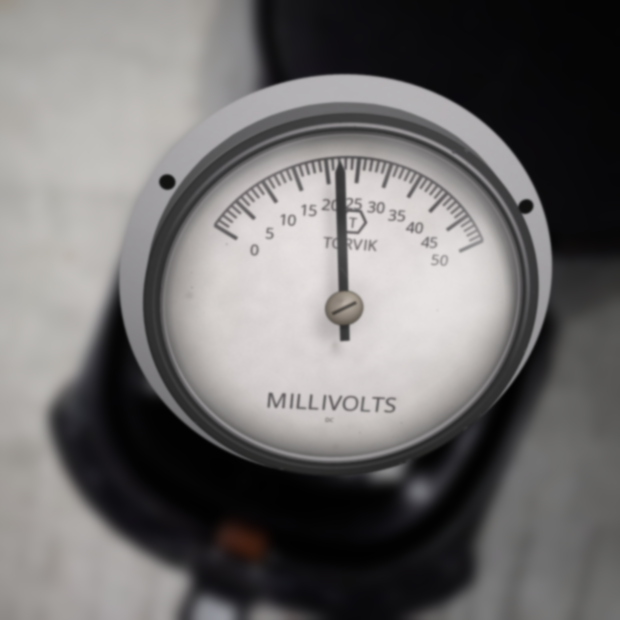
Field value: 22mV
